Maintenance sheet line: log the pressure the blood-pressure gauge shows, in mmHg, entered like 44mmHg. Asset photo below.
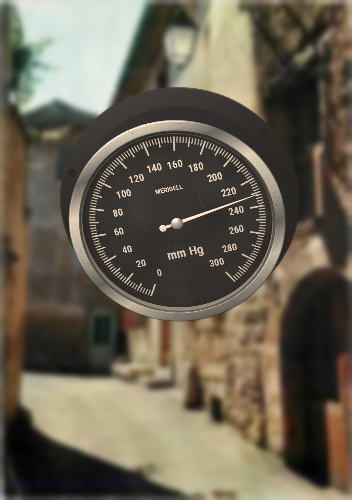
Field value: 230mmHg
